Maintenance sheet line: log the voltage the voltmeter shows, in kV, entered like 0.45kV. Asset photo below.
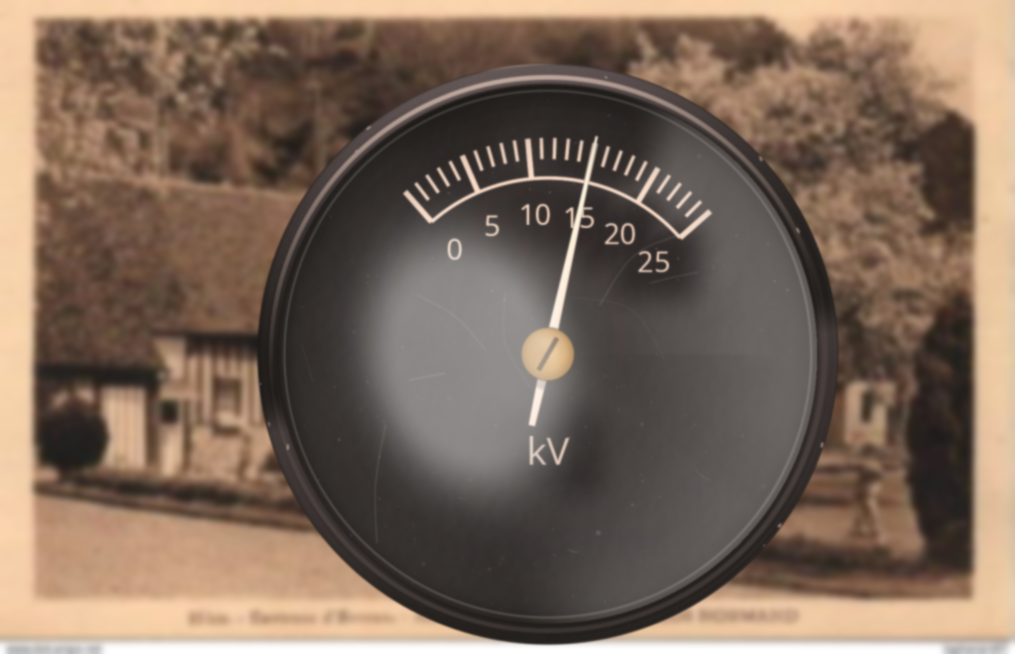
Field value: 15kV
